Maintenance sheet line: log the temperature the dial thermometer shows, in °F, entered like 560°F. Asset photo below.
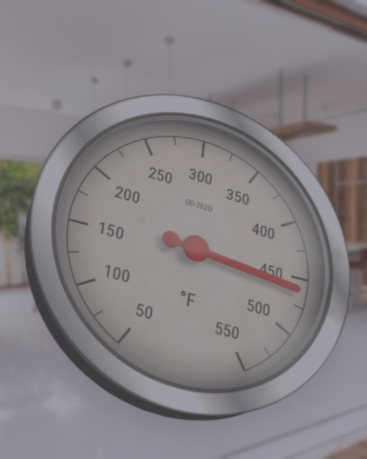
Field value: 462.5°F
